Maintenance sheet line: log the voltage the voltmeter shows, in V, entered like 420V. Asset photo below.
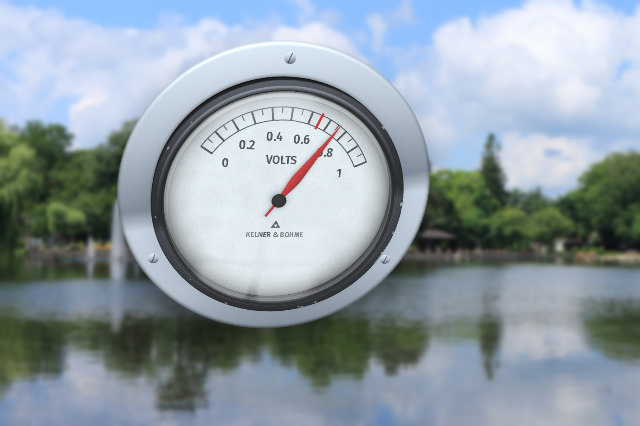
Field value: 0.75V
